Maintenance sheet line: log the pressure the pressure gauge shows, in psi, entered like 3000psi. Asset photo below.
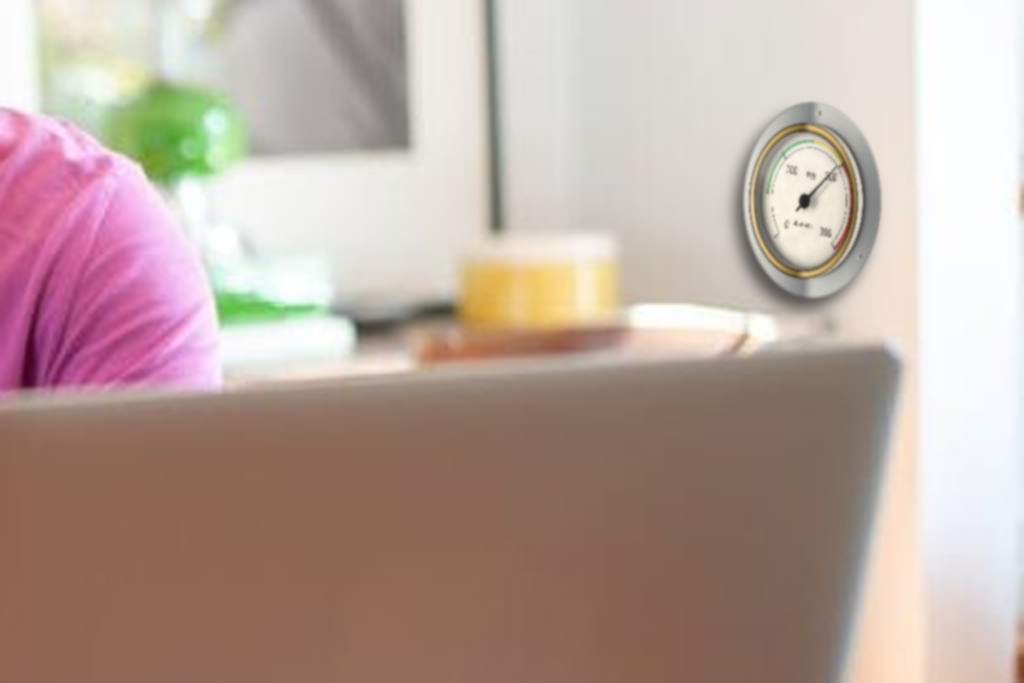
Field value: 200psi
